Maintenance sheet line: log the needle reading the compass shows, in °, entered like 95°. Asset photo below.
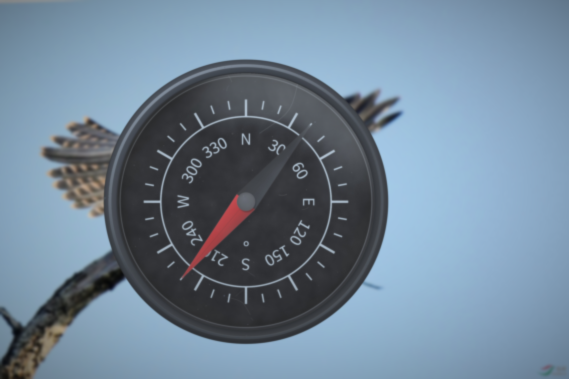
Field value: 220°
